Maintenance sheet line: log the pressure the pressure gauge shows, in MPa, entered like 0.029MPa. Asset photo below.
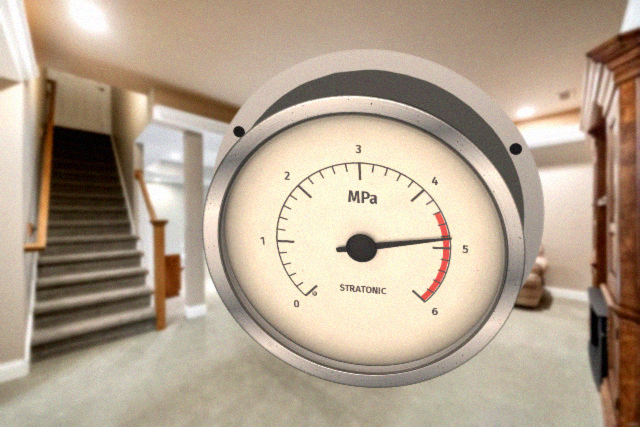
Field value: 4.8MPa
